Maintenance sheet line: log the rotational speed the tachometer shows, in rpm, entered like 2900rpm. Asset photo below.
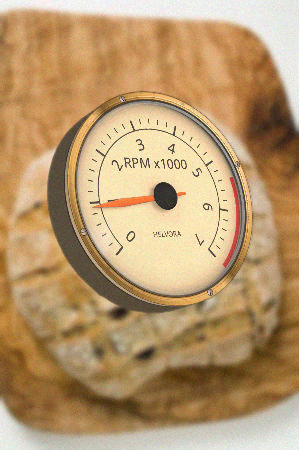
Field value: 900rpm
